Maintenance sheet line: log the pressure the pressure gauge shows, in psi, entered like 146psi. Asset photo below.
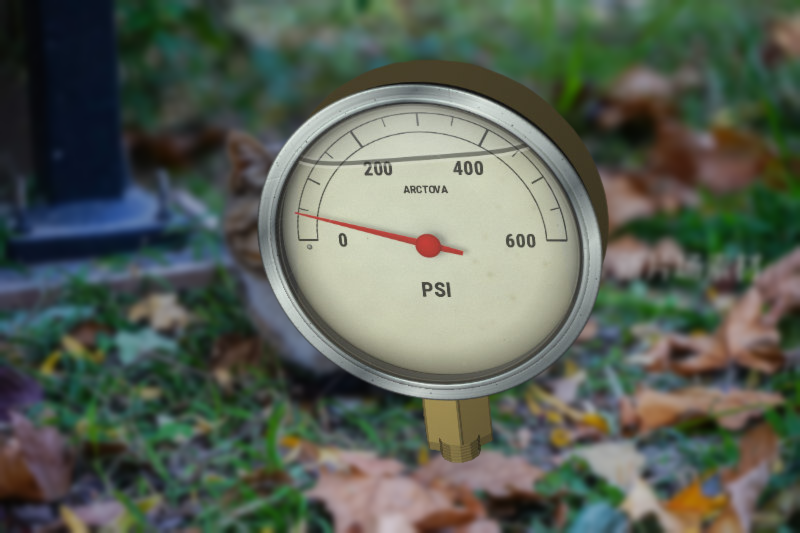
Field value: 50psi
